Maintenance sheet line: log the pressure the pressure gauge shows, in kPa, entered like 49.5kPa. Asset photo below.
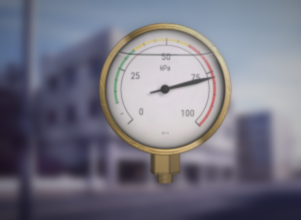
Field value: 77.5kPa
